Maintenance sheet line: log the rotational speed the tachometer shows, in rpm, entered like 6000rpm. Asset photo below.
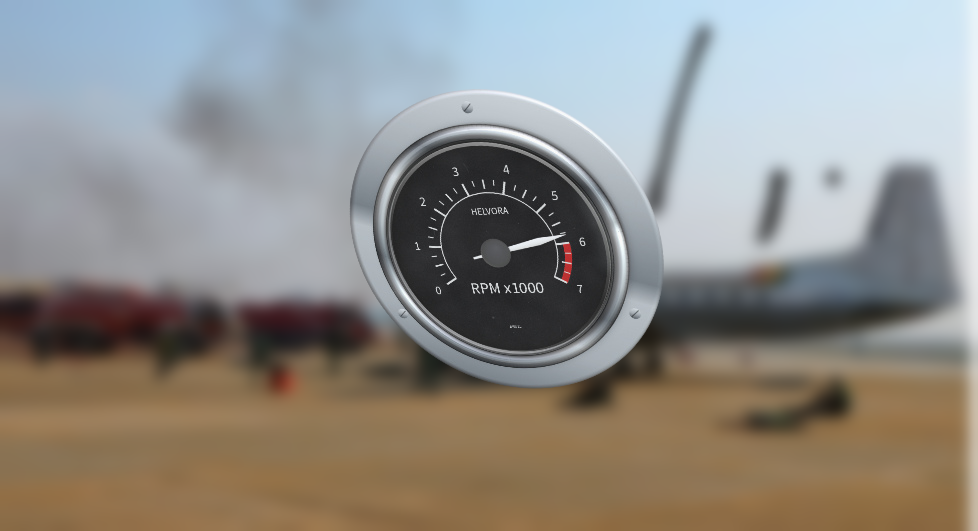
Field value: 5750rpm
